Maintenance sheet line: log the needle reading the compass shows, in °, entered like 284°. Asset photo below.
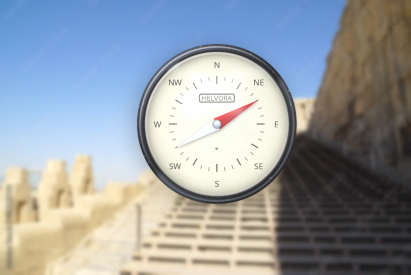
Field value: 60°
